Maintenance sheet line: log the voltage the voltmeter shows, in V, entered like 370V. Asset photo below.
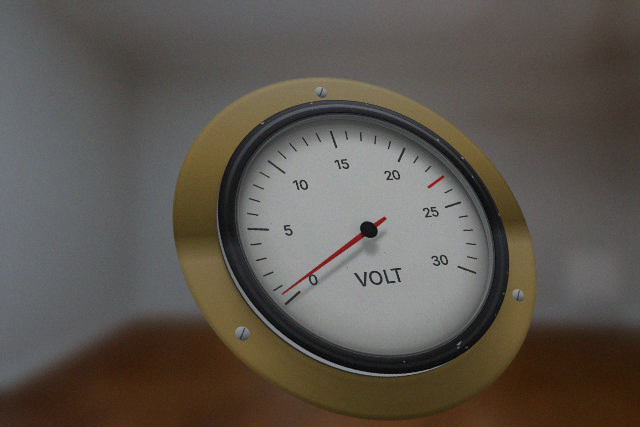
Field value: 0.5V
